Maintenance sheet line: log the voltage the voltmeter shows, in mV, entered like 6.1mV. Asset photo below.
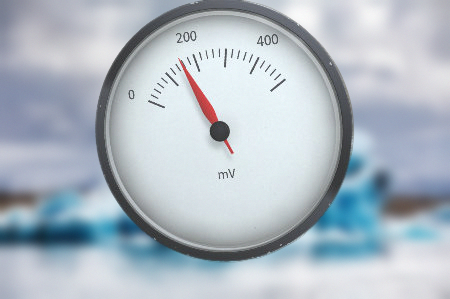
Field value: 160mV
